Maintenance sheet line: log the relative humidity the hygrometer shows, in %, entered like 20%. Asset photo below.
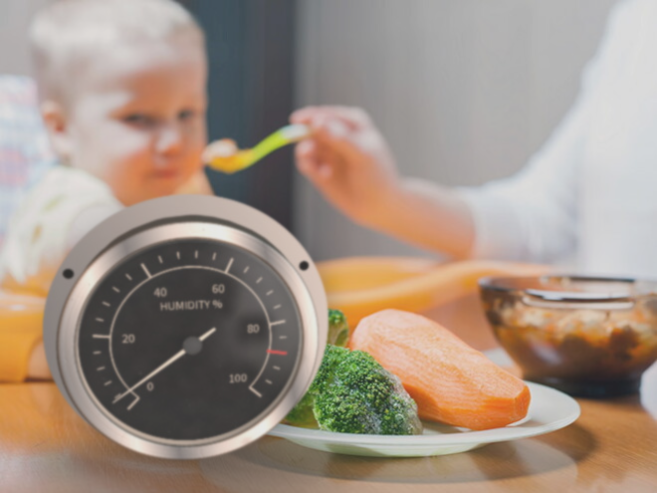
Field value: 4%
